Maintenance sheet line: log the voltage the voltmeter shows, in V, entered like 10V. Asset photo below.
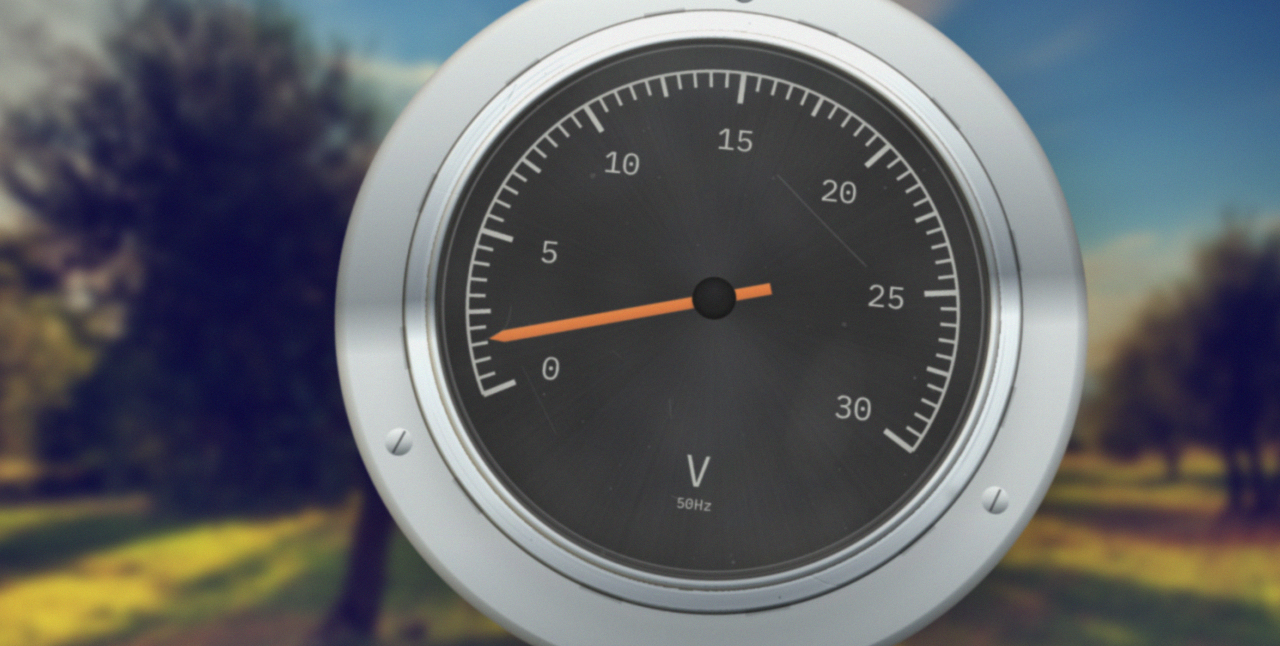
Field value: 1.5V
